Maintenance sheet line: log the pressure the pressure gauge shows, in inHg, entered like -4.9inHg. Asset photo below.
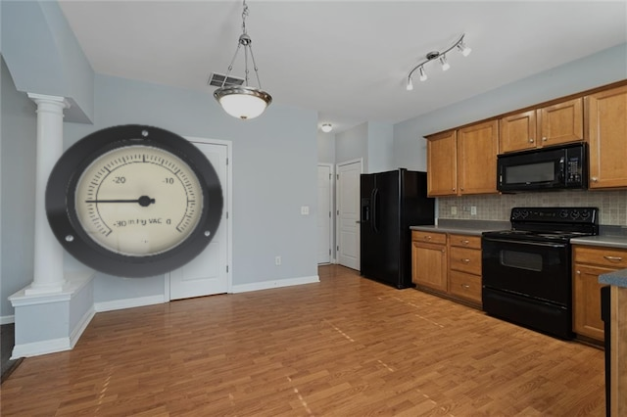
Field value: -25inHg
